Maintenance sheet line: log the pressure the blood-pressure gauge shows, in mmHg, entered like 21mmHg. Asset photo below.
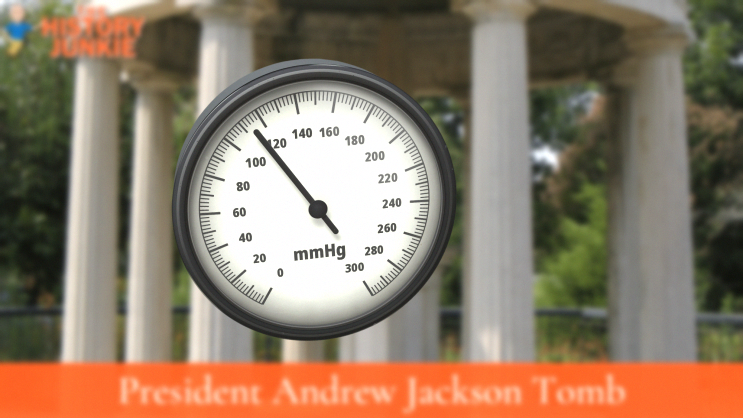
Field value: 114mmHg
